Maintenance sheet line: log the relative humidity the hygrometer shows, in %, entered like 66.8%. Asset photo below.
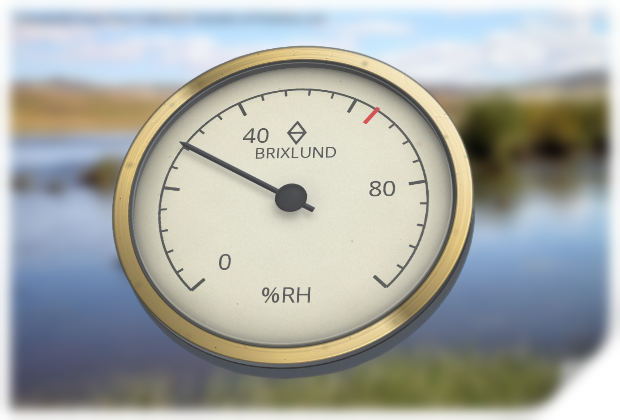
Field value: 28%
